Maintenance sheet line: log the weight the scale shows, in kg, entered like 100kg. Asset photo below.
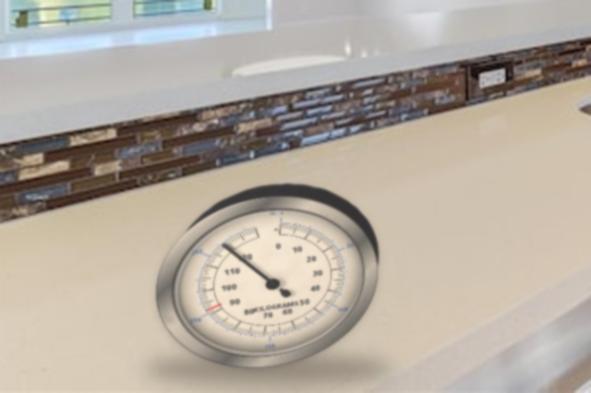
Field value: 120kg
